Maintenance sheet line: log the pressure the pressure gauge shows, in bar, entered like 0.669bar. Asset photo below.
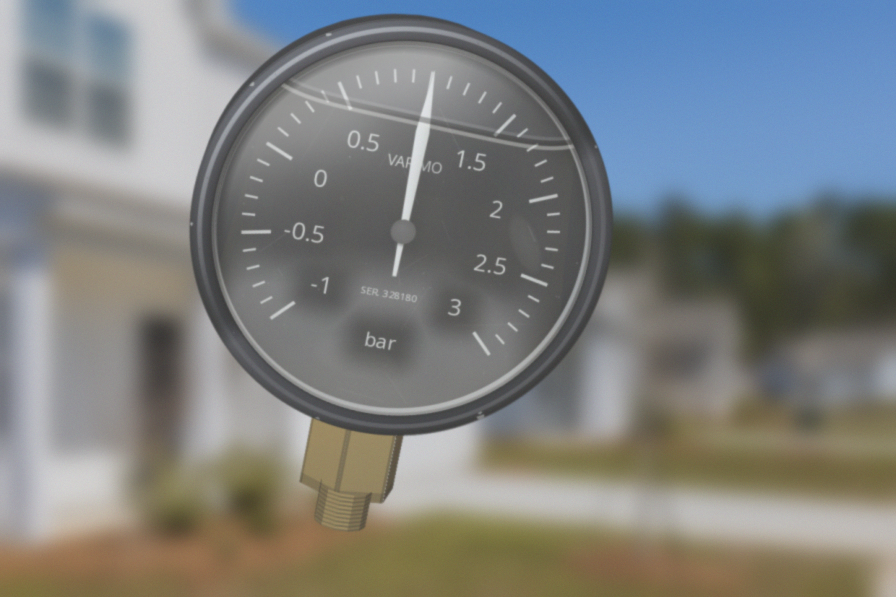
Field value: 1bar
